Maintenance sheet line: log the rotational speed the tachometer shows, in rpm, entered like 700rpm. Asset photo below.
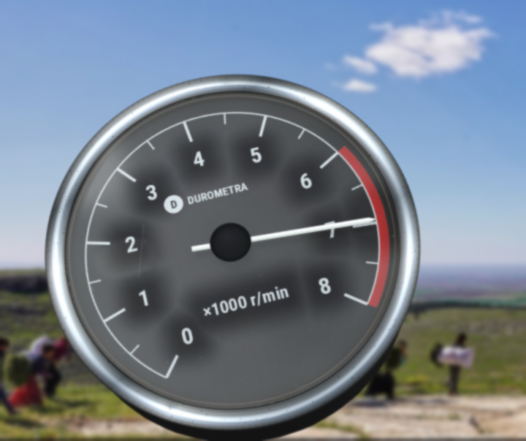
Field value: 7000rpm
